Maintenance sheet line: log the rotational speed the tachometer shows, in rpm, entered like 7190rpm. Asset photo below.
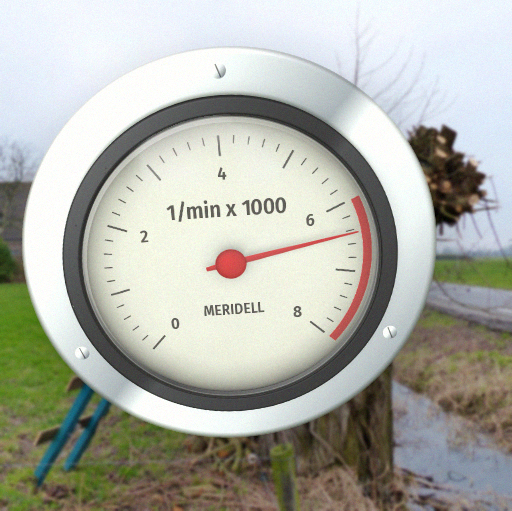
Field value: 6400rpm
